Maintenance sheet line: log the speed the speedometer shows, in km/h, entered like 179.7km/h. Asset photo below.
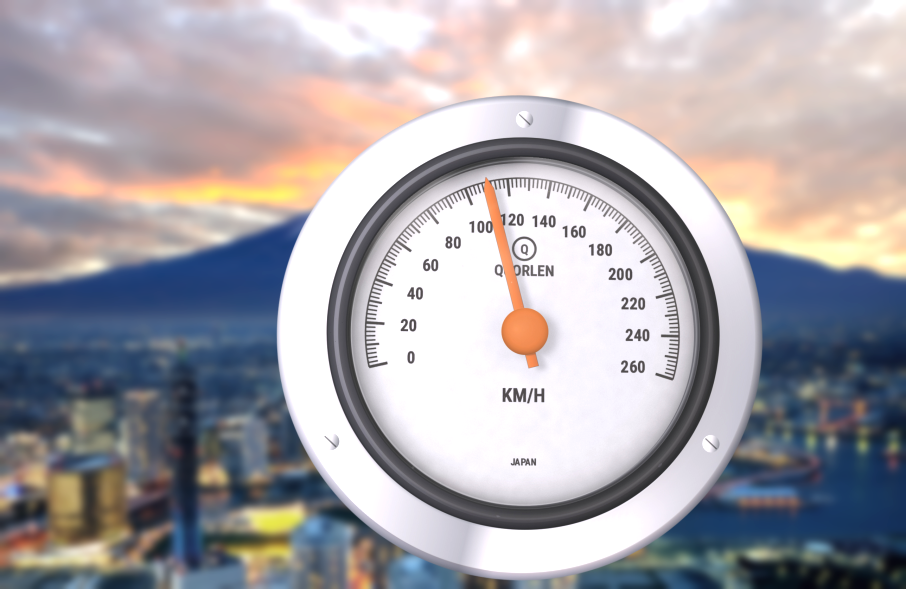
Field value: 110km/h
